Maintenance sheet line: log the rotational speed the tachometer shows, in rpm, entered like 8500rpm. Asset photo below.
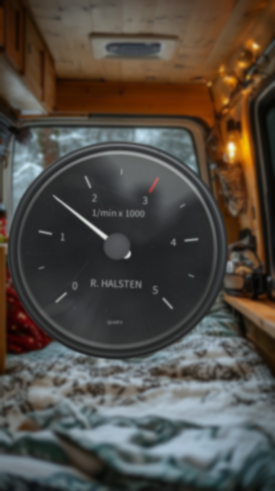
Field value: 1500rpm
